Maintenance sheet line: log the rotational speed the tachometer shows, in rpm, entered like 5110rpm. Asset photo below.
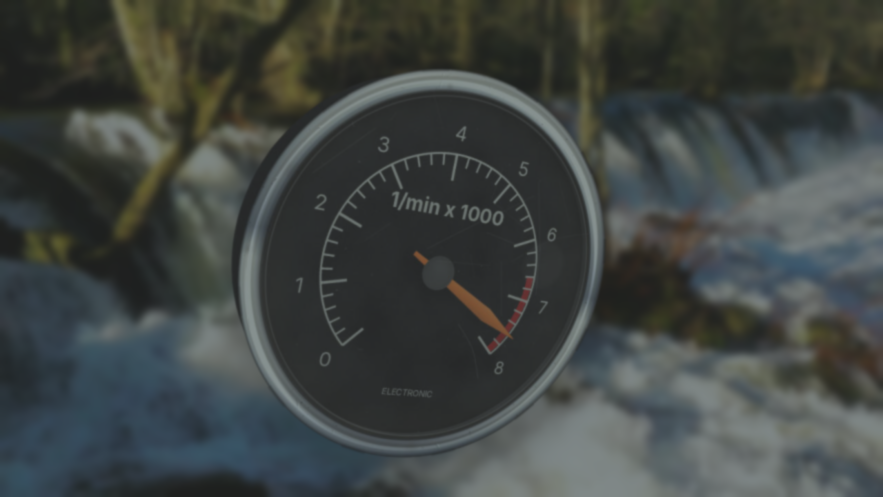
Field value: 7600rpm
